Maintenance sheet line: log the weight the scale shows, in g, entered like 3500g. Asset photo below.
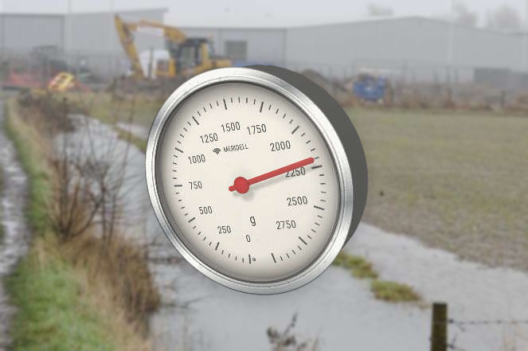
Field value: 2200g
